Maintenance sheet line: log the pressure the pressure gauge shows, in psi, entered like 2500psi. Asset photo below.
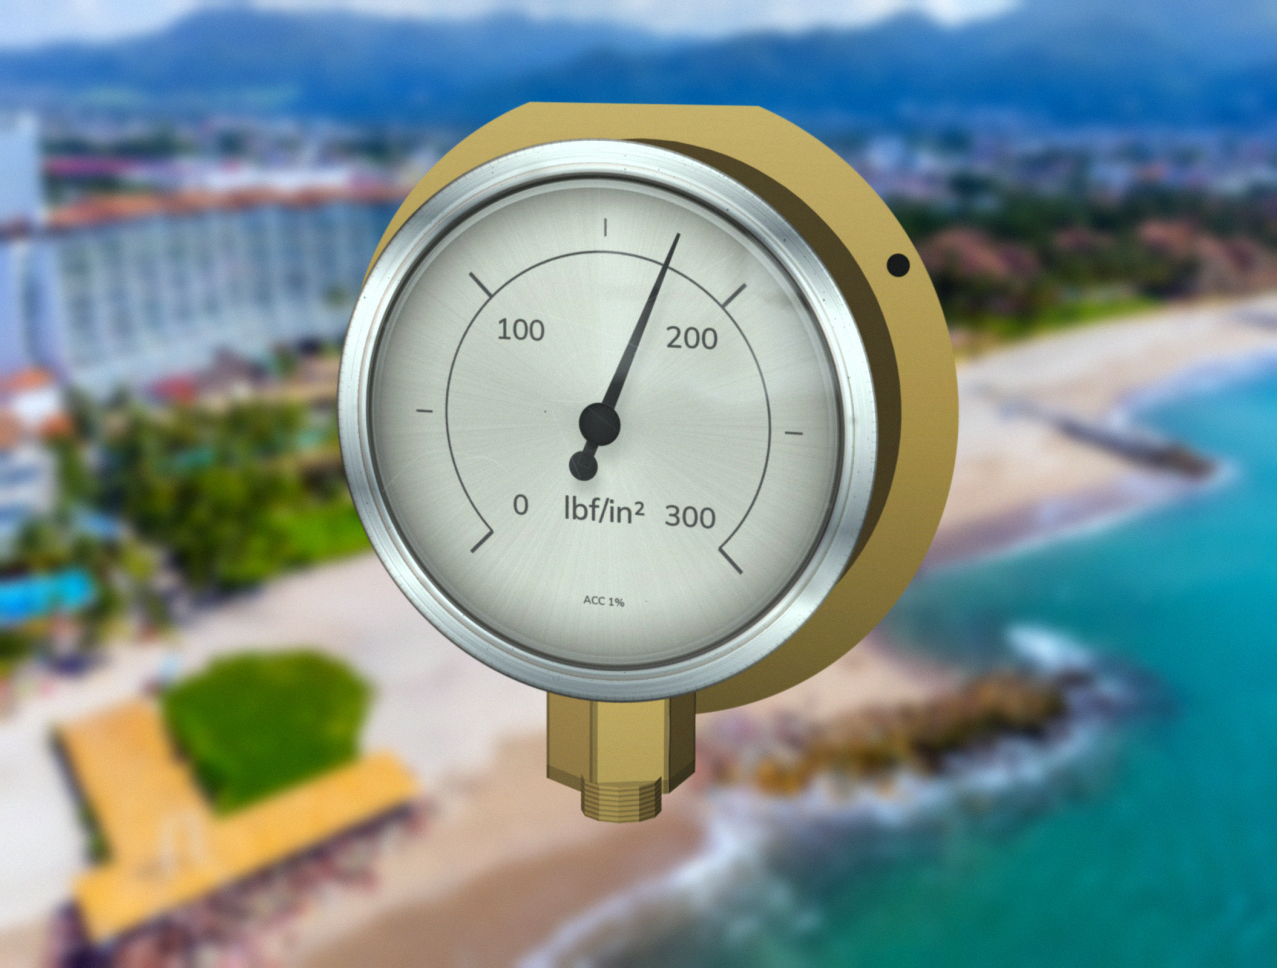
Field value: 175psi
